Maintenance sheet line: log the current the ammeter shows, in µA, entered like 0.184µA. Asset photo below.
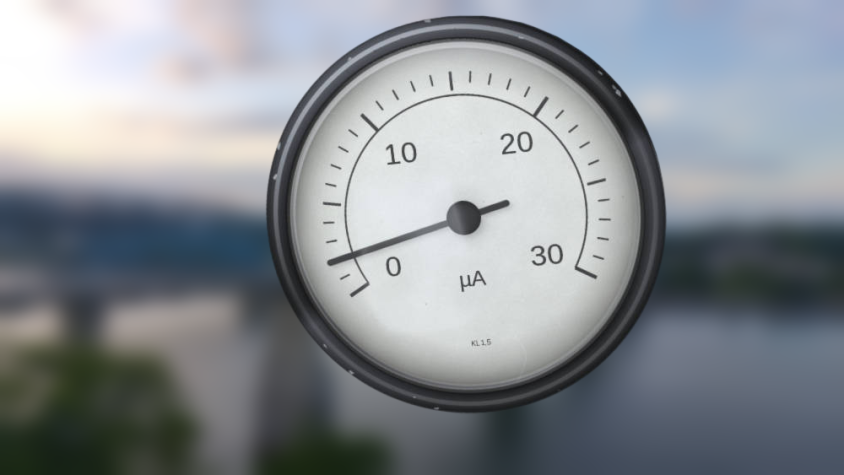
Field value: 2µA
